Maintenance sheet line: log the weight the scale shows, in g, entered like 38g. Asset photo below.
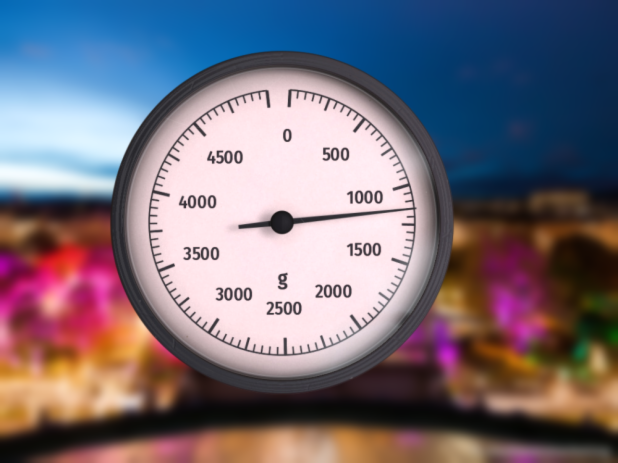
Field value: 1150g
